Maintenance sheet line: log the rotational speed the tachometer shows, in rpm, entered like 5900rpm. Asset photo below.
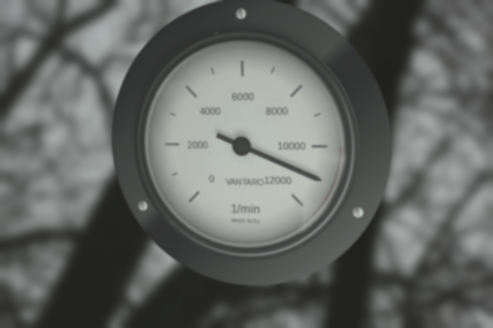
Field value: 11000rpm
